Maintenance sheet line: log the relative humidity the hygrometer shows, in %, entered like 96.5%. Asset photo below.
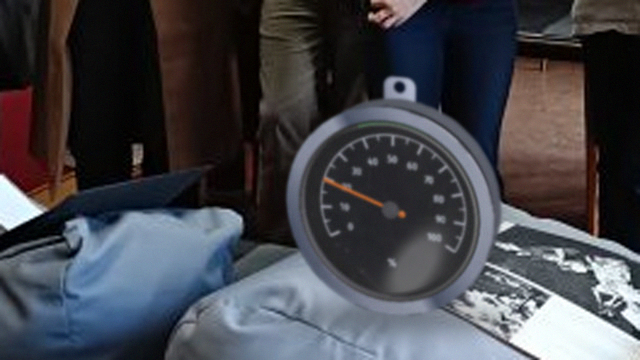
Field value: 20%
